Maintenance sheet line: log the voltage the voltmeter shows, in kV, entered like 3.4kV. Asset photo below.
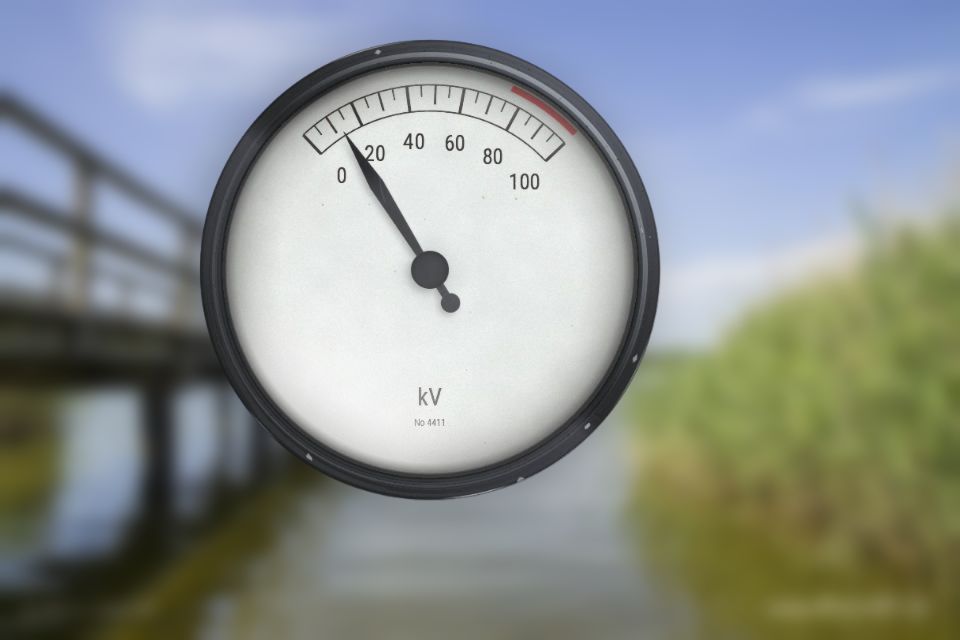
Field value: 12.5kV
